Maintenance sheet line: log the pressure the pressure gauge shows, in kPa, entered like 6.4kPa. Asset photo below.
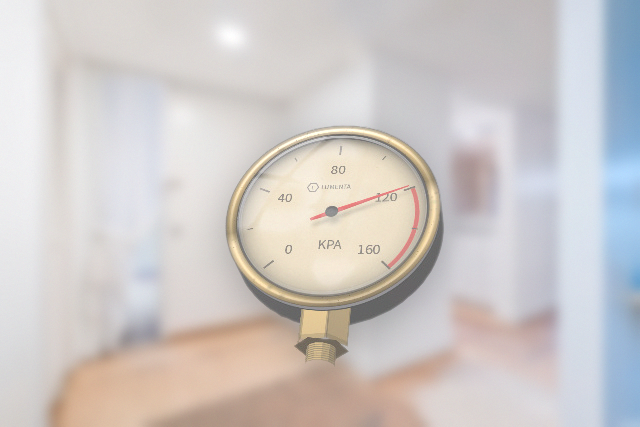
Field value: 120kPa
